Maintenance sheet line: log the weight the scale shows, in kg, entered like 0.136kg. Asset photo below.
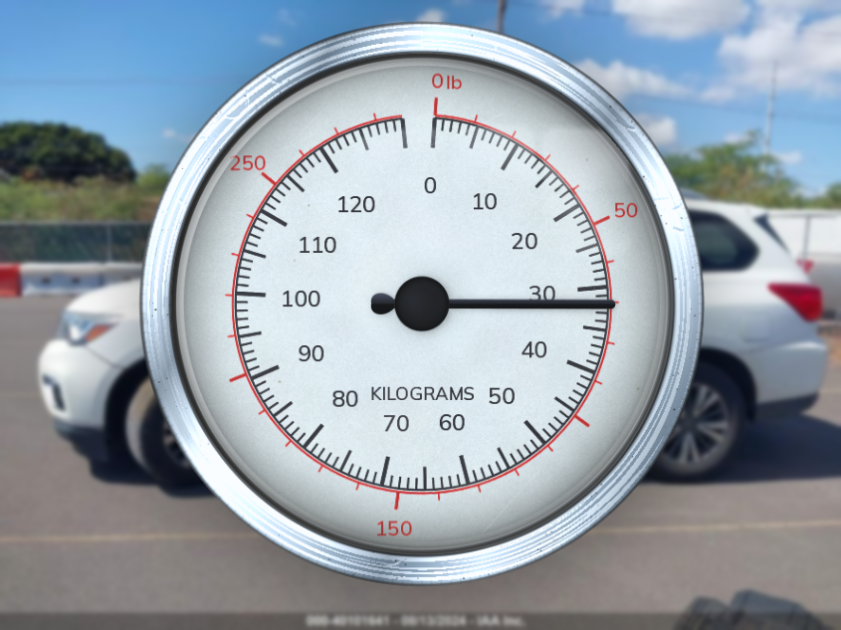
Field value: 32kg
